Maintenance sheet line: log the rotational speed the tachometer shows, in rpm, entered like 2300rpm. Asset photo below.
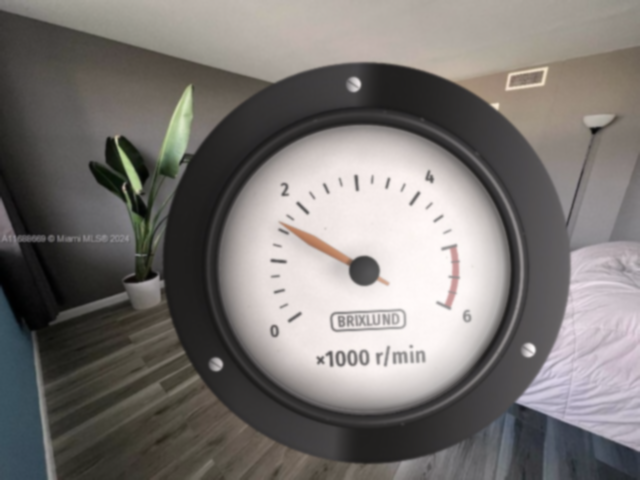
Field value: 1625rpm
